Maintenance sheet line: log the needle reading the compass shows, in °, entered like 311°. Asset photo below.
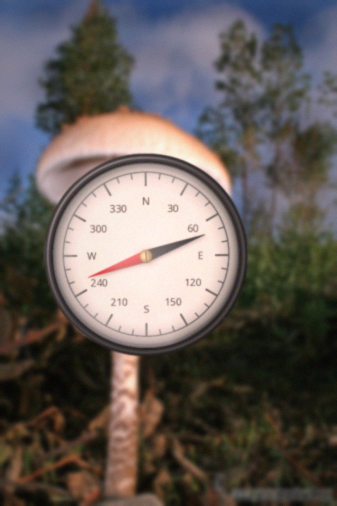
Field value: 250°
